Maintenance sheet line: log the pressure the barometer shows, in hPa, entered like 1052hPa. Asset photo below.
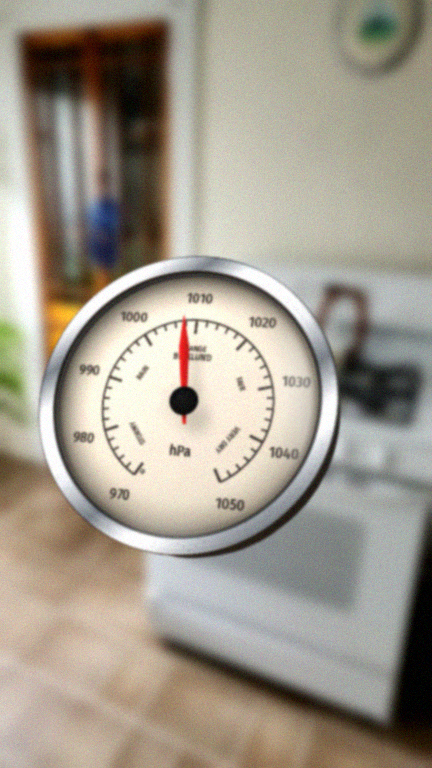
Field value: 1008hPa
